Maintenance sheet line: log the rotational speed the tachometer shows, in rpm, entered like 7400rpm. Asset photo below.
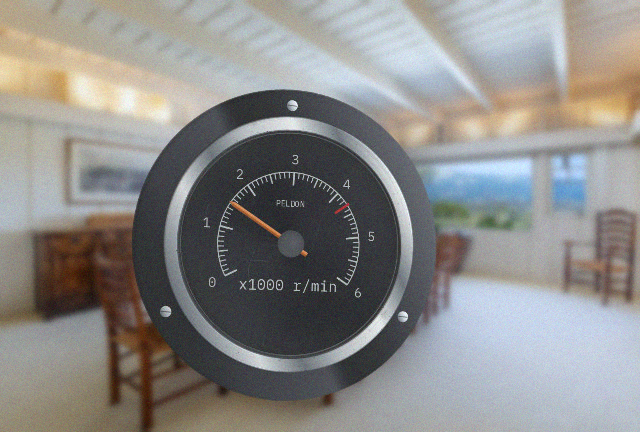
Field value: 1500rpm
